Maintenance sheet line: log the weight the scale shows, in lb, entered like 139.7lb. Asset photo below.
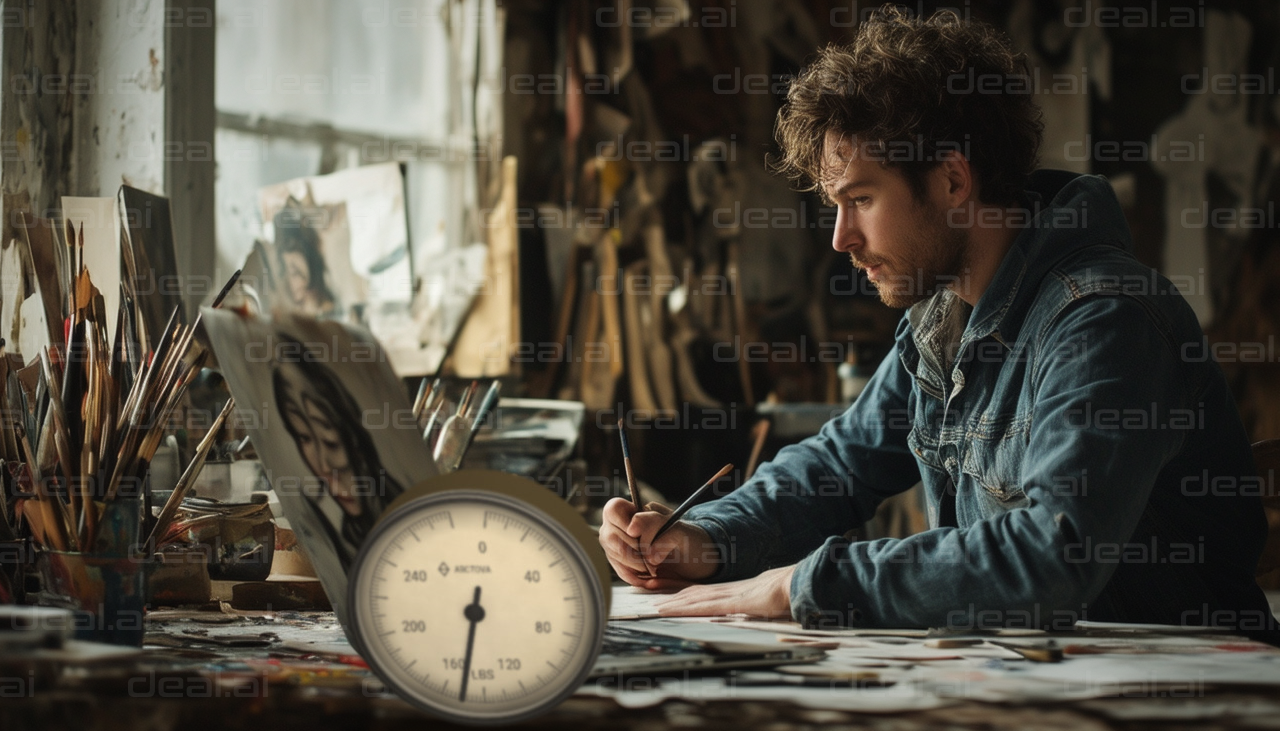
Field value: 150lb
